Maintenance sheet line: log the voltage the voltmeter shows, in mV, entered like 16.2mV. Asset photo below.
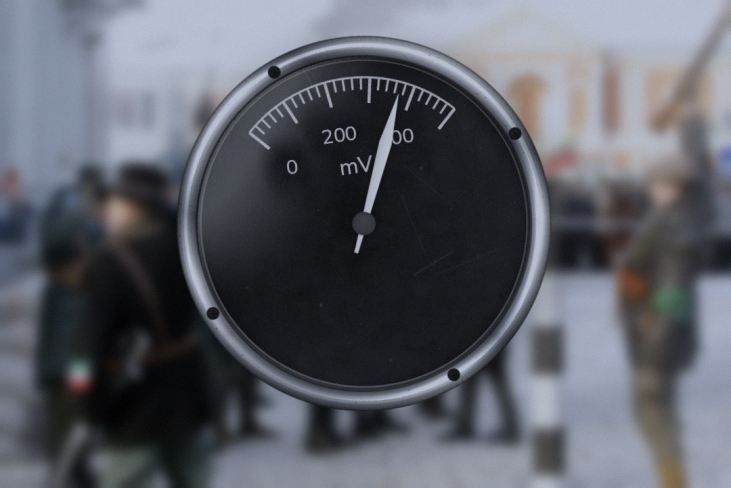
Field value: 370mV
